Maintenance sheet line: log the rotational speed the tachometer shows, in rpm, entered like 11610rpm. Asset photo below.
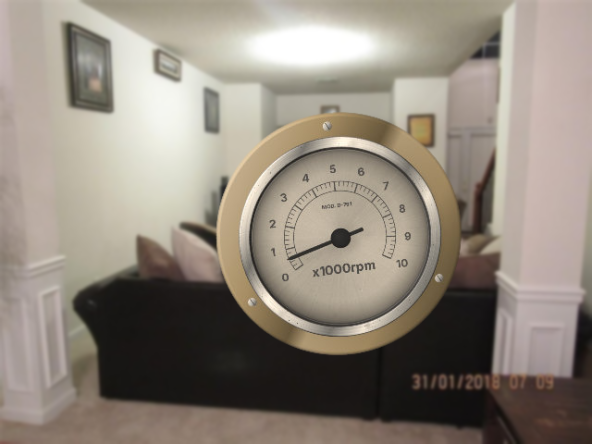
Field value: 600rpm
